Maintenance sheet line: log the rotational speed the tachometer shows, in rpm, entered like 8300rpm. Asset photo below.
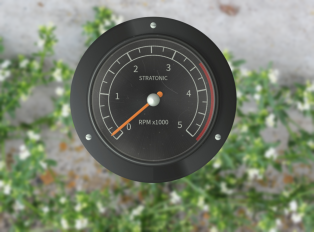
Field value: 125rpm
